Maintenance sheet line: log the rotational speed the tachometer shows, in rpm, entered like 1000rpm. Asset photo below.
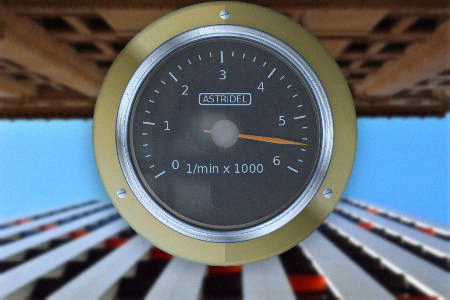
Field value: 5500rpm
